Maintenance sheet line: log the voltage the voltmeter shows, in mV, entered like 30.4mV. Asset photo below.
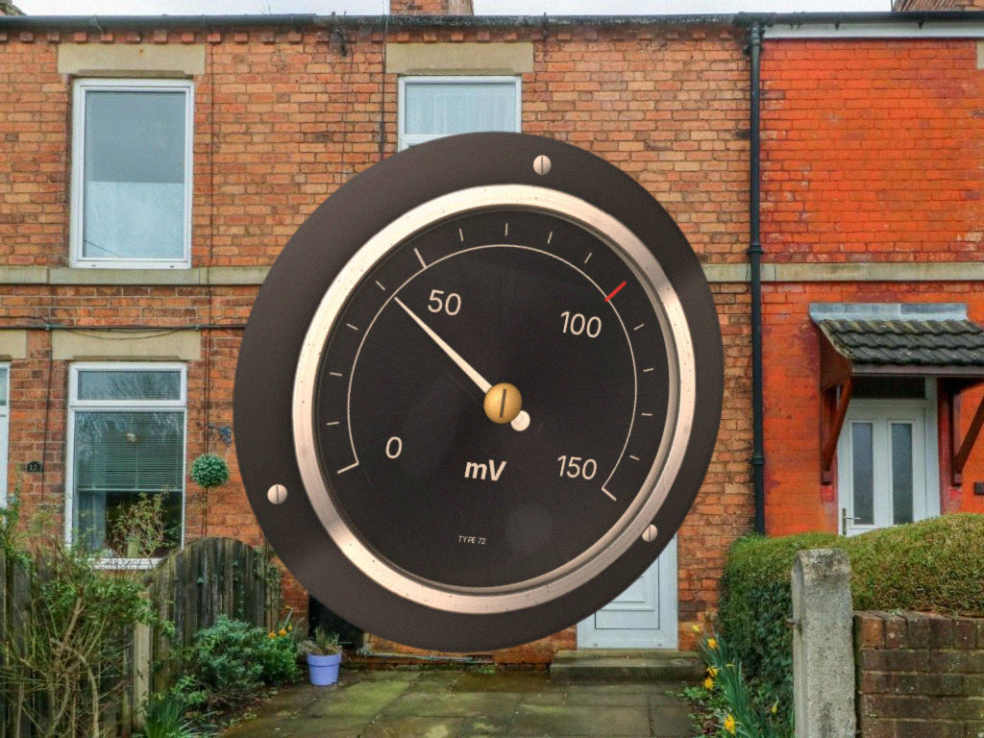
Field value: 40mV
